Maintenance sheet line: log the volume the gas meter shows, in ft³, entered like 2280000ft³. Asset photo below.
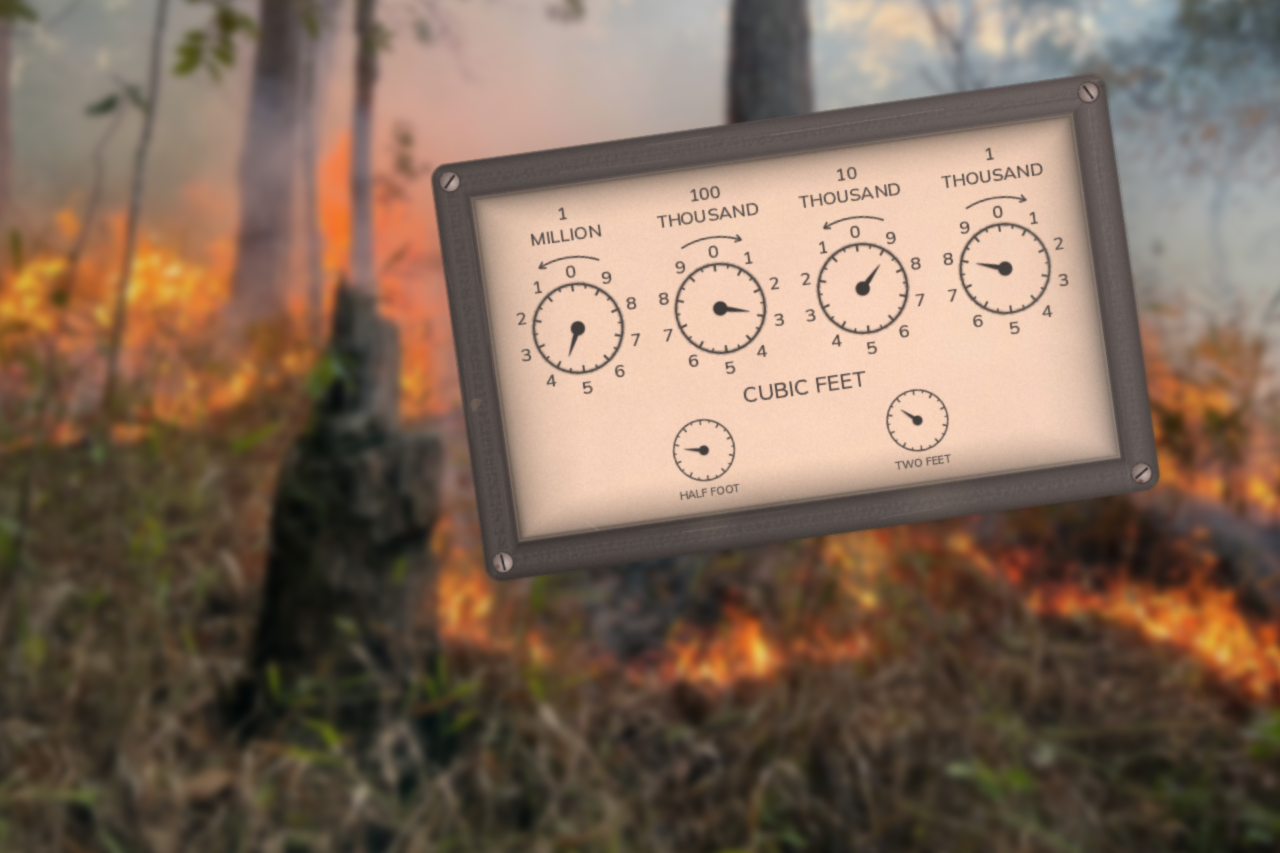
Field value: 428800ft³
